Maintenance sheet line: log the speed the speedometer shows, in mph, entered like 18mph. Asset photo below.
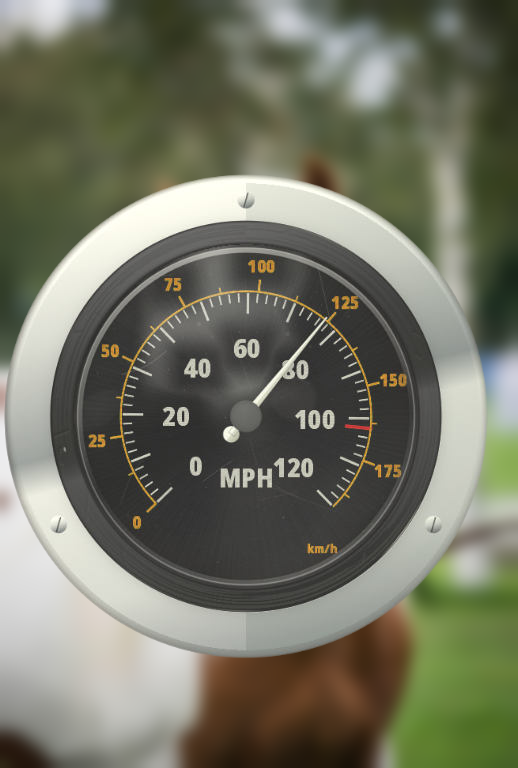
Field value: 77mph
